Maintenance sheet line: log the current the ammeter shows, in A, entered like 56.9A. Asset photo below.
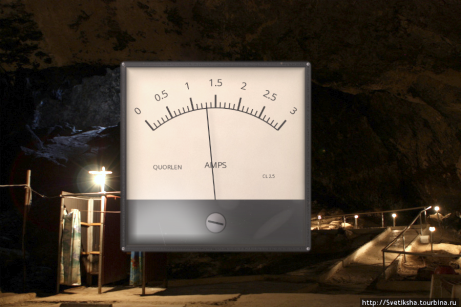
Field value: 1.3A
